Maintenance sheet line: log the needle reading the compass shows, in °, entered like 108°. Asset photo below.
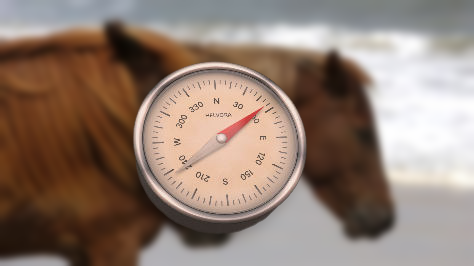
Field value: 55°
